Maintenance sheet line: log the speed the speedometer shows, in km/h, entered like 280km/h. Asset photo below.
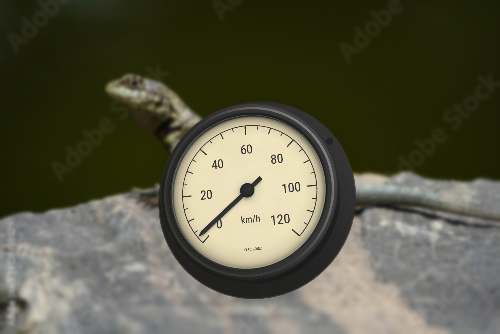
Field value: 2.5km/h
